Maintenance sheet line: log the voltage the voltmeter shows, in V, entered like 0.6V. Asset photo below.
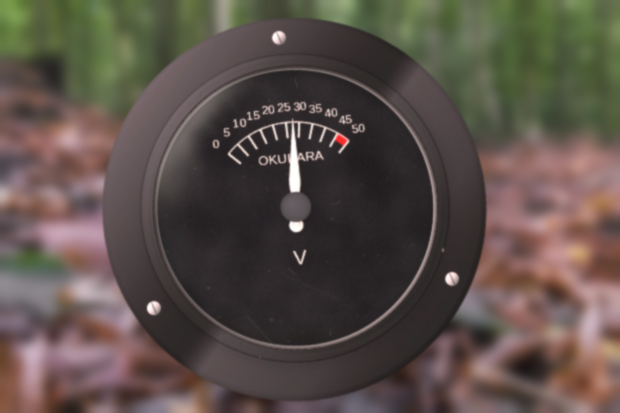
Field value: 27.5V
